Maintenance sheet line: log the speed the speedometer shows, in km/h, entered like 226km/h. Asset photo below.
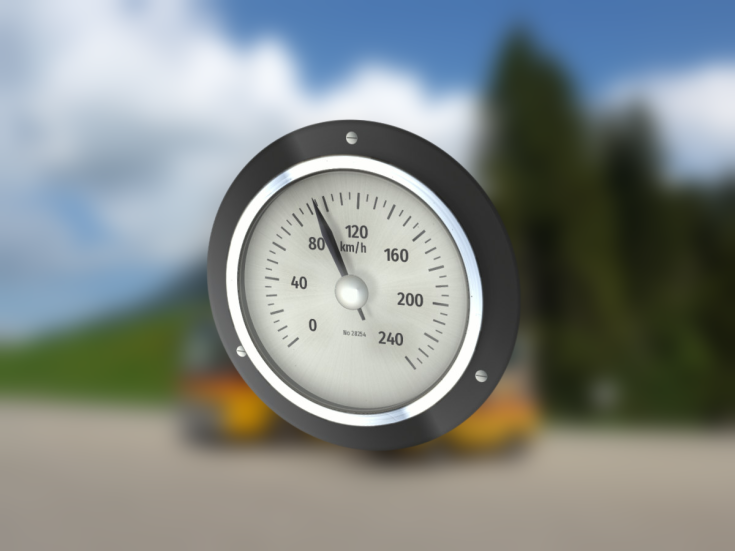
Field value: 95km/h
